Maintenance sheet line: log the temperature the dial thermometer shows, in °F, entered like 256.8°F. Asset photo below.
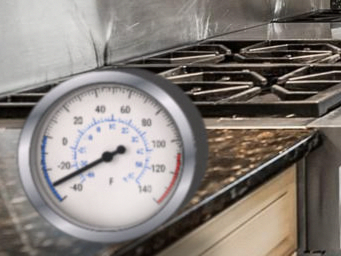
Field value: -30°F
